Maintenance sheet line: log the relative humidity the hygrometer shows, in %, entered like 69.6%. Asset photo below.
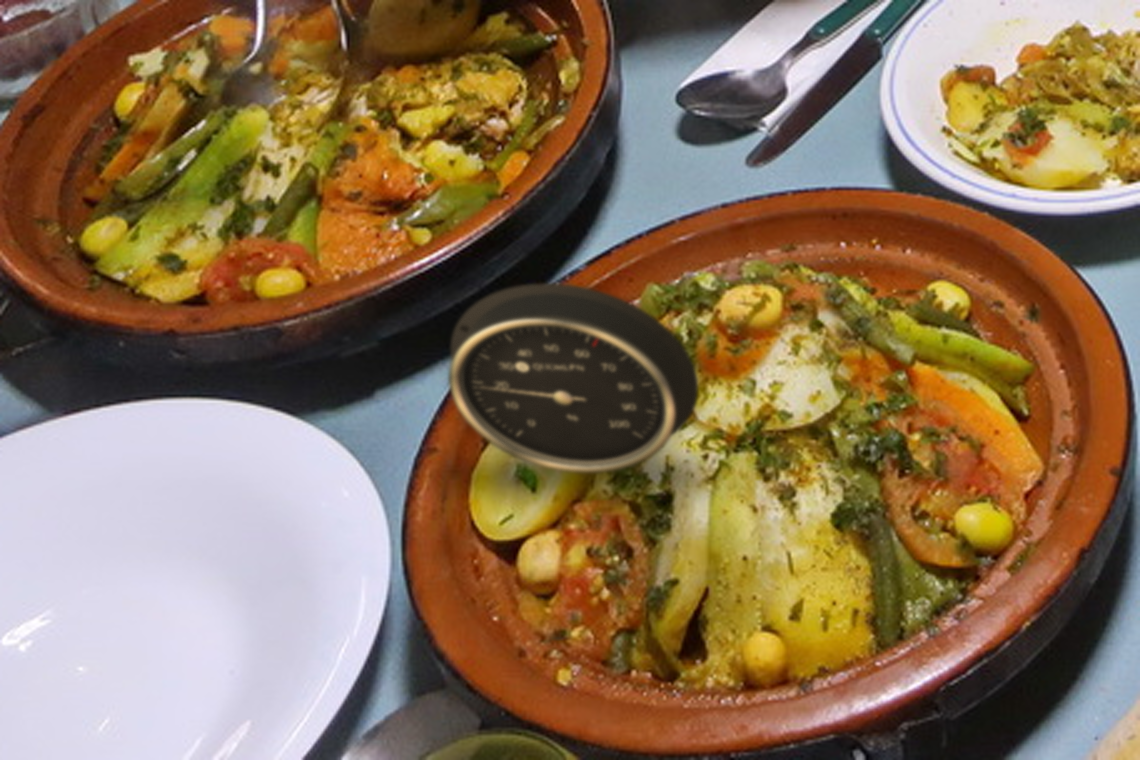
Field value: 20%
